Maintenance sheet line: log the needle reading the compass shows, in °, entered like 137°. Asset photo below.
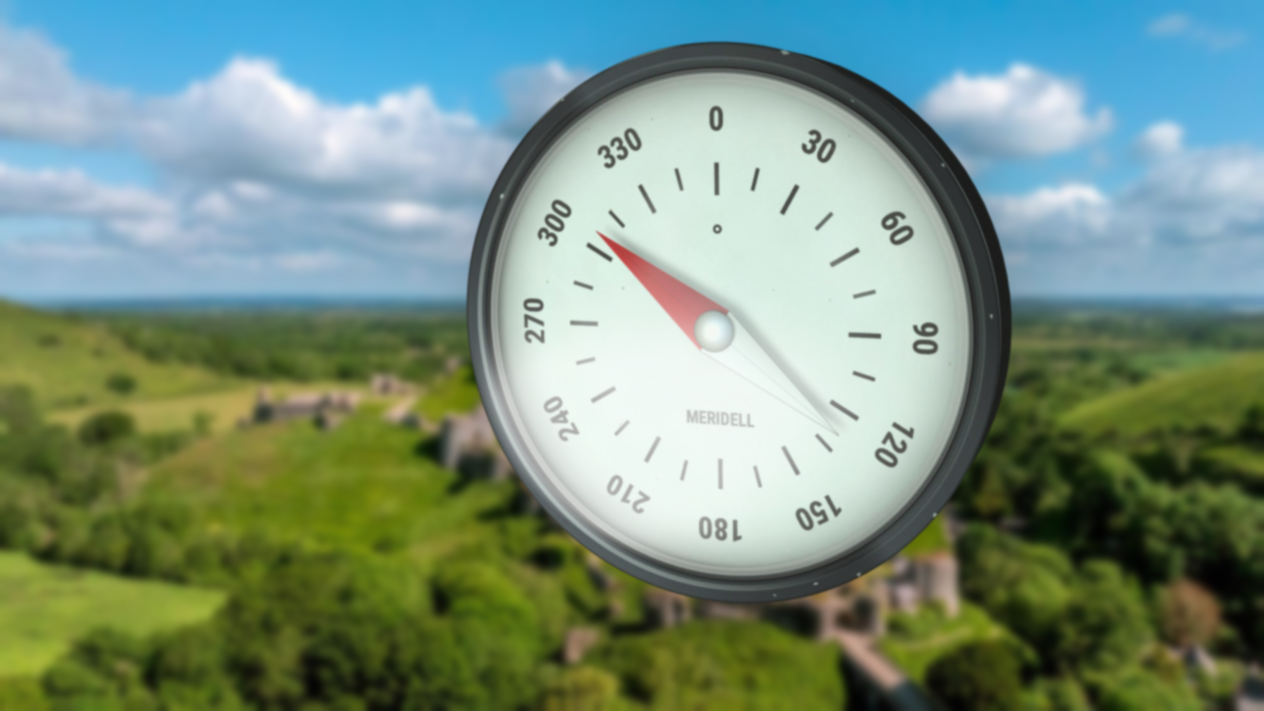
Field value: 307.5°
